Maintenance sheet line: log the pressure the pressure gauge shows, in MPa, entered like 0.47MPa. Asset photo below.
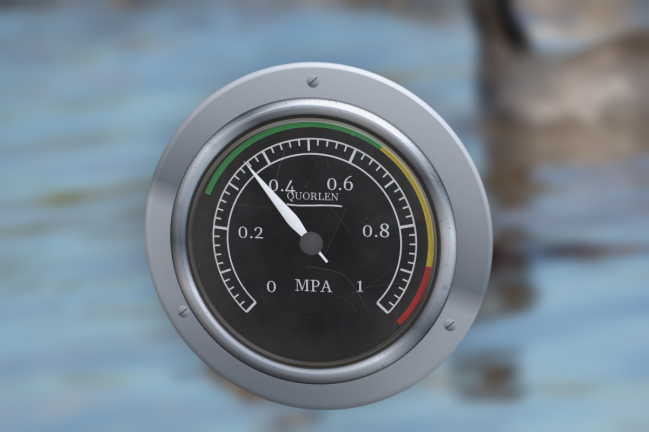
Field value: 0.36MPa
